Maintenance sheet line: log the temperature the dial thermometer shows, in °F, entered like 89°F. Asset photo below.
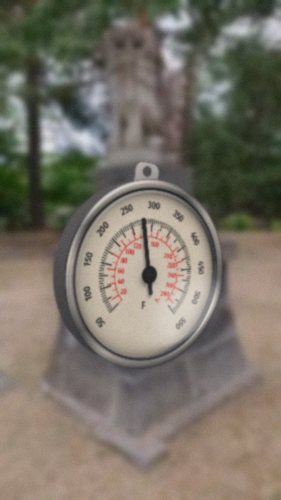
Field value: 275°F
